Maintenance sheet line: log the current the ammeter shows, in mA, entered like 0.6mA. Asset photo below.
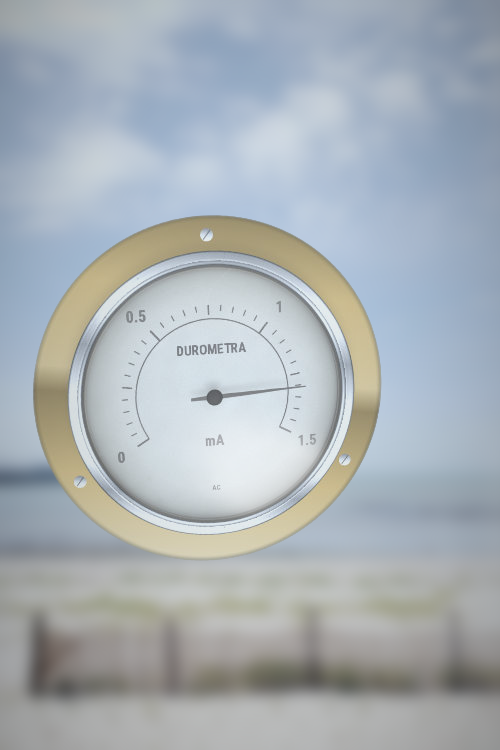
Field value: 1.3mA
